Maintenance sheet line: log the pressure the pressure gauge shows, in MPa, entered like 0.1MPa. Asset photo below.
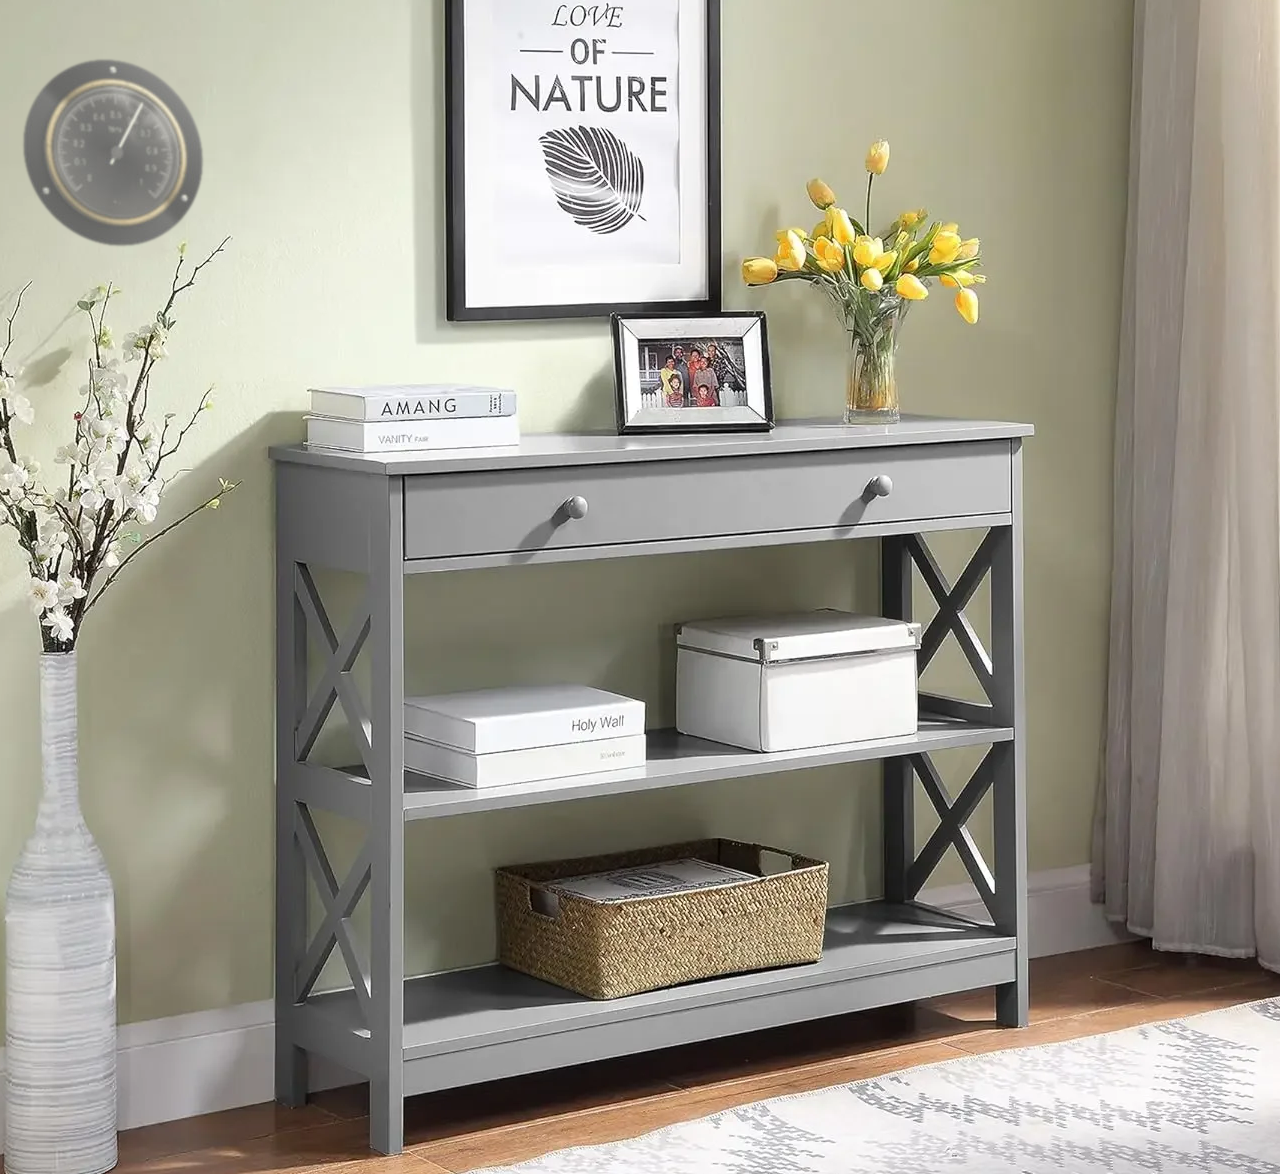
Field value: 0.6MPa
